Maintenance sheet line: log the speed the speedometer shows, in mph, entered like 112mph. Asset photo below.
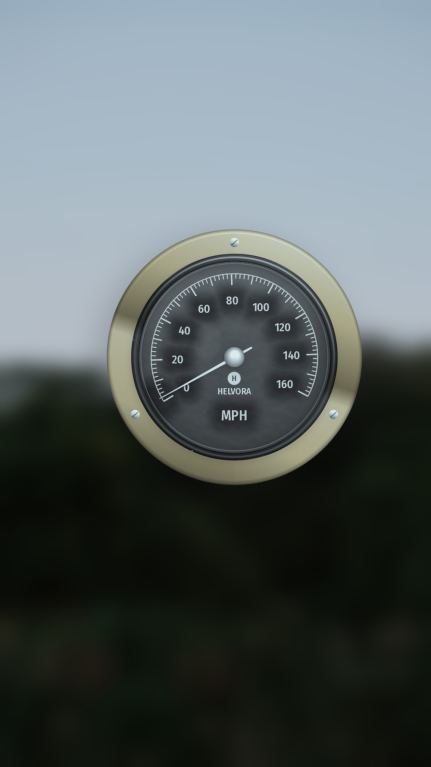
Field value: 2mph
